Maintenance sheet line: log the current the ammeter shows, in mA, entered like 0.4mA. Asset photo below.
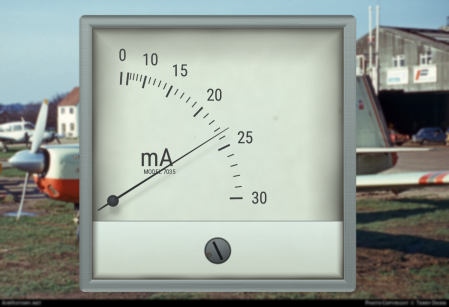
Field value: 23.5mA
